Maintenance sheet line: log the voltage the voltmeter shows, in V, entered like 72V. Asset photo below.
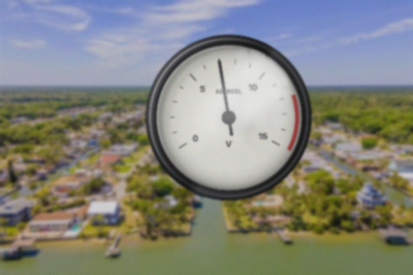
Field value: 7V
